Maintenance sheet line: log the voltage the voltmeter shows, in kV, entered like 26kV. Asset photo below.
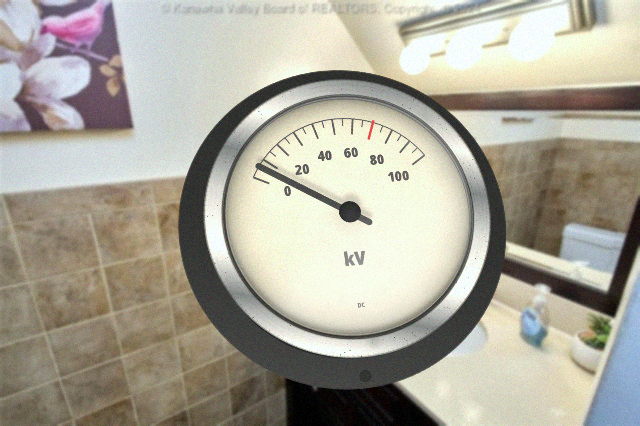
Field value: 5kV
